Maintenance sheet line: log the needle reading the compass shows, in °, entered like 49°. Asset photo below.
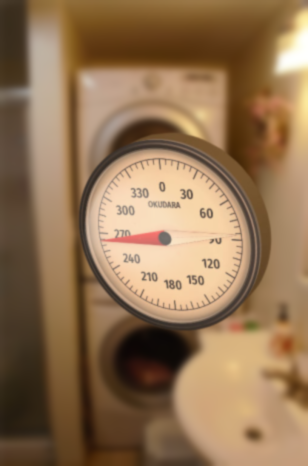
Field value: 265°
